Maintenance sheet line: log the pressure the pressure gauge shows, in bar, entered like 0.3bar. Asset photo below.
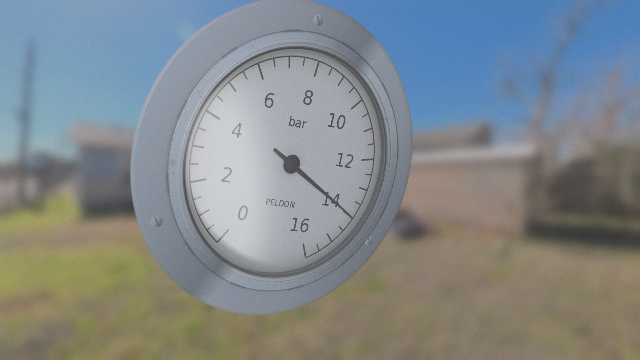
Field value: 14bar
